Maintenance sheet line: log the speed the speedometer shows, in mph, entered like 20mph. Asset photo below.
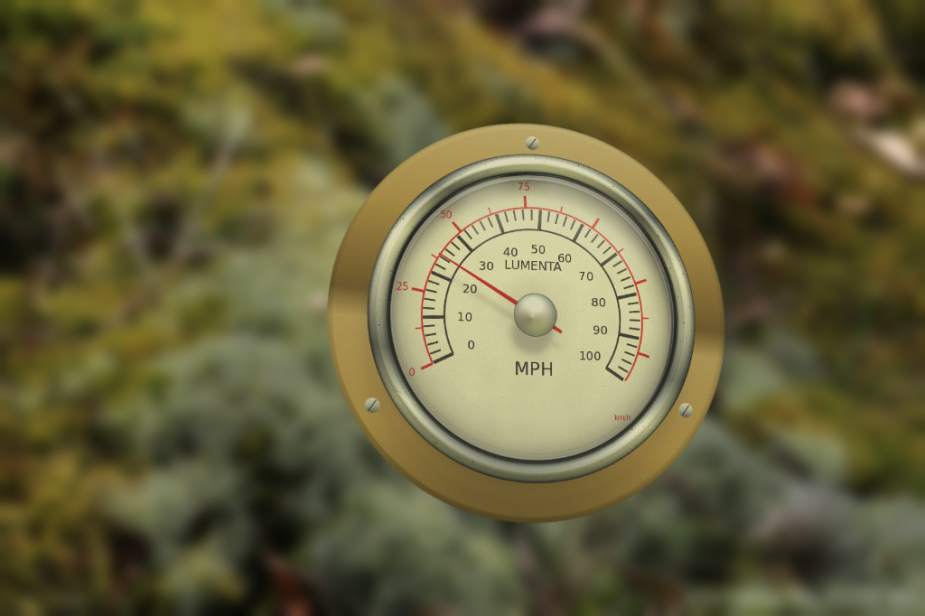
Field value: 24mph
